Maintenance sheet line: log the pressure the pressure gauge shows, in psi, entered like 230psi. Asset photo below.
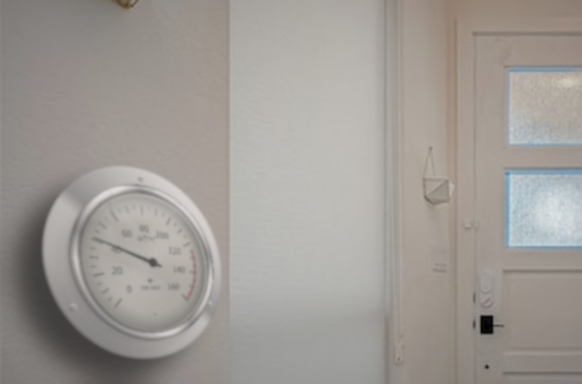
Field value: 40psi
